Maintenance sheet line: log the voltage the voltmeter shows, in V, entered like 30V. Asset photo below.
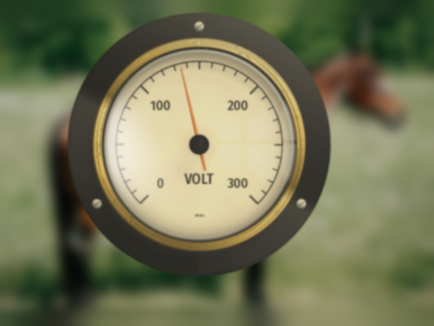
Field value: 135V
